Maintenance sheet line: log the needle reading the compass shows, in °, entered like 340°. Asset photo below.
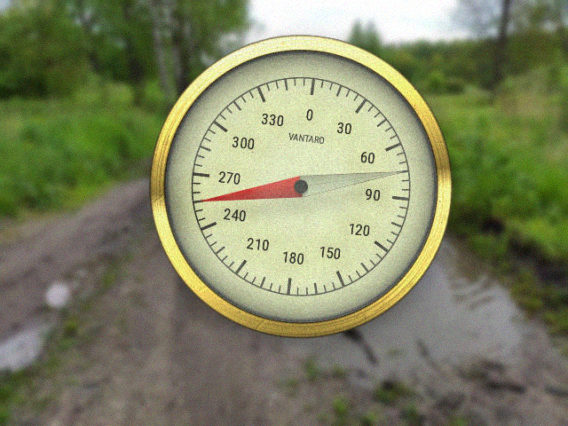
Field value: 255°
